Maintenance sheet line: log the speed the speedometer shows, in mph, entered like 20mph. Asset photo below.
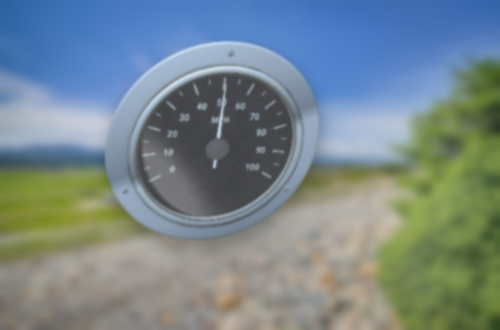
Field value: 50mph
